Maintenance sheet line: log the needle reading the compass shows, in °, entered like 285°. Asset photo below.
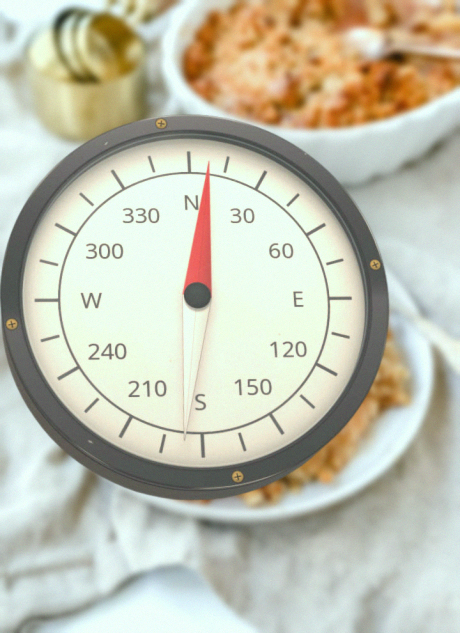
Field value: 7.5°
